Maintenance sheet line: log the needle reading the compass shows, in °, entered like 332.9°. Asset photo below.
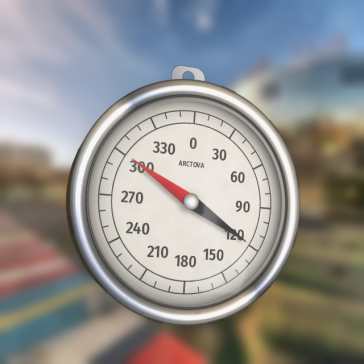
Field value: 300°
